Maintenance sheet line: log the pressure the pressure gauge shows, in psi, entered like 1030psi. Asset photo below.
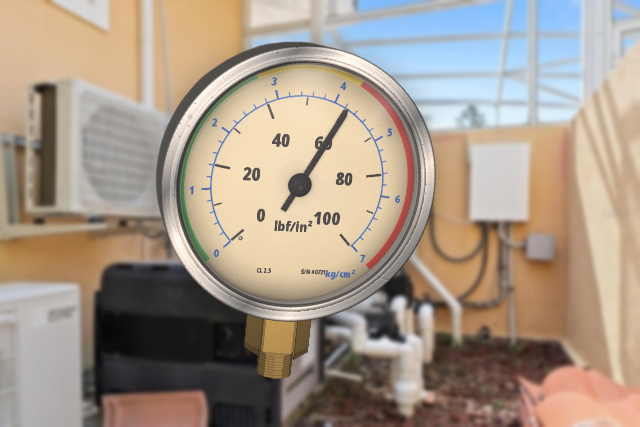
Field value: 60psi
